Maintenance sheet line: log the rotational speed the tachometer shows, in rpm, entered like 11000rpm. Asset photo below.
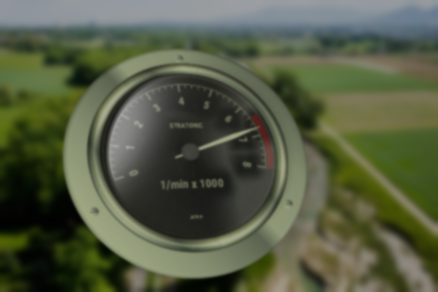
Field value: 6800rpm
